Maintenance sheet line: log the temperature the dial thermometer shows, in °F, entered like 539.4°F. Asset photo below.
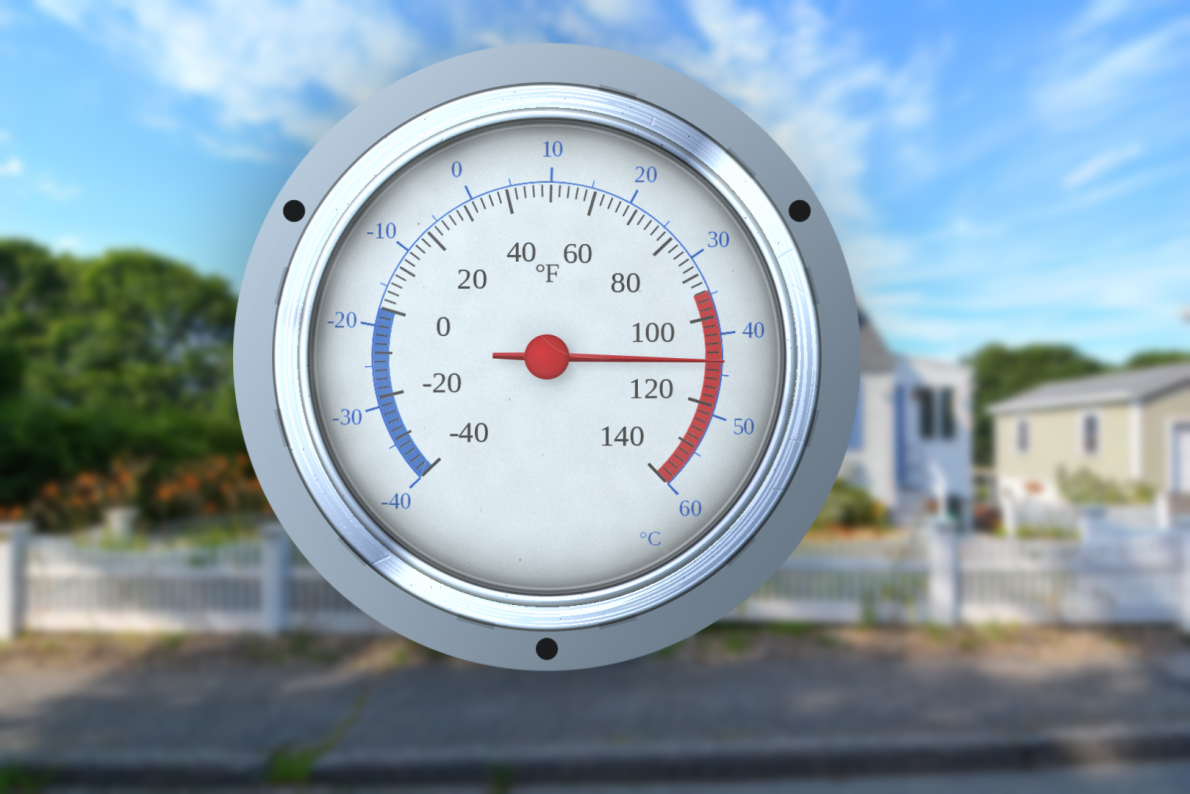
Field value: 110°F
